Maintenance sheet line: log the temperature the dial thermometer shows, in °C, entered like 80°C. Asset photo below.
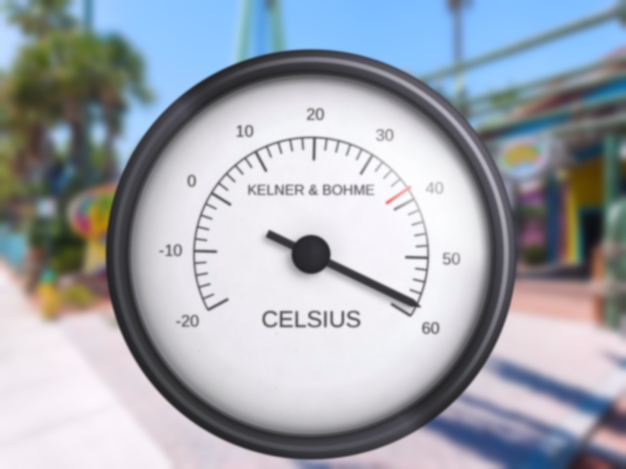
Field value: 58°C
